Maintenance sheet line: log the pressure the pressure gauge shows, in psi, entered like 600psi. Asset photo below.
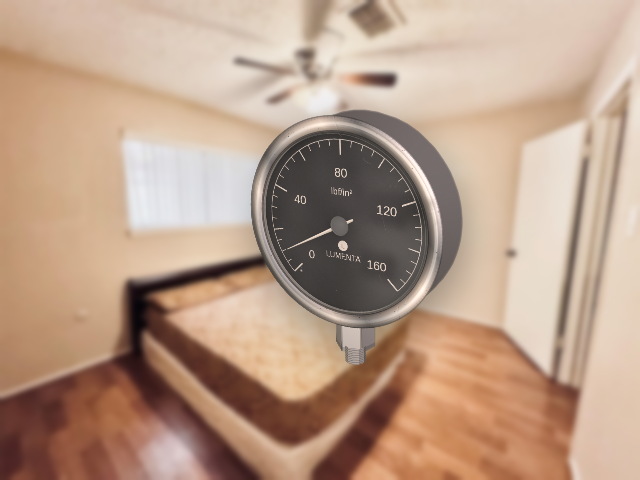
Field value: 10psi
